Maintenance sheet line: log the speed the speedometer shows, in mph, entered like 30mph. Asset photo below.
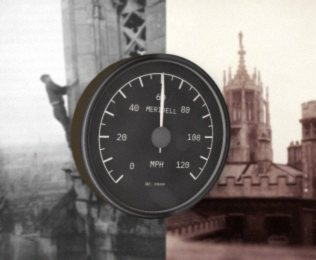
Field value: 60mph
